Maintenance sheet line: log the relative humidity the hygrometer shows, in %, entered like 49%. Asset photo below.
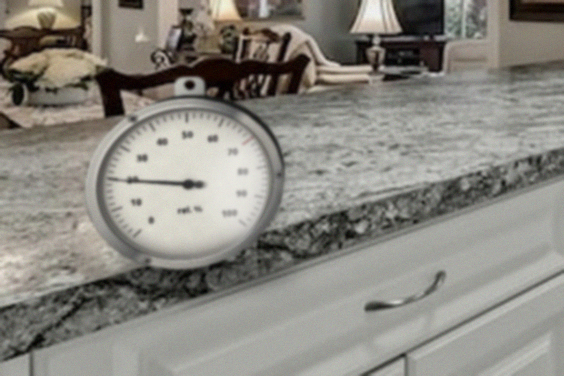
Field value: 20%
